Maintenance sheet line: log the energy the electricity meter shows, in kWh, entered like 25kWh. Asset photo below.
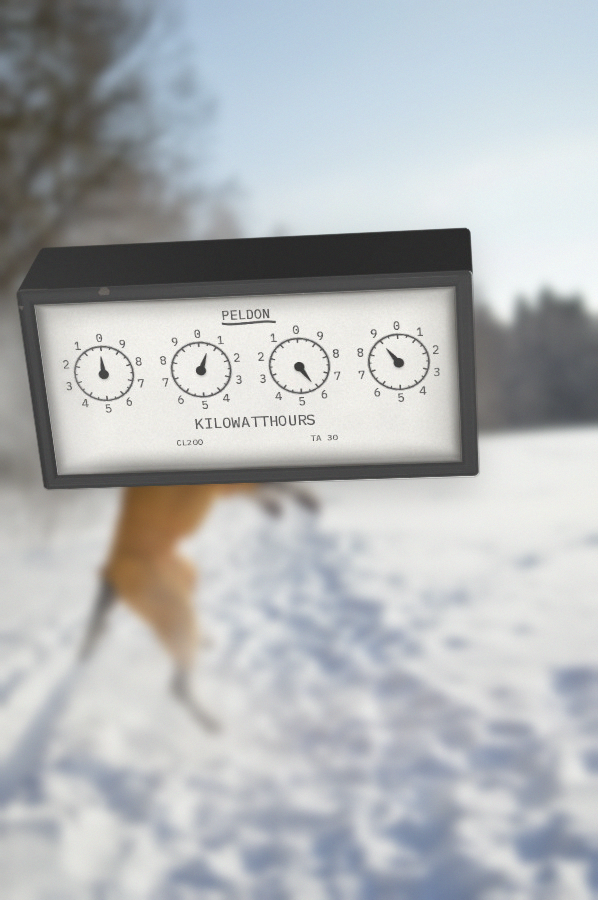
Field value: 59kWh
